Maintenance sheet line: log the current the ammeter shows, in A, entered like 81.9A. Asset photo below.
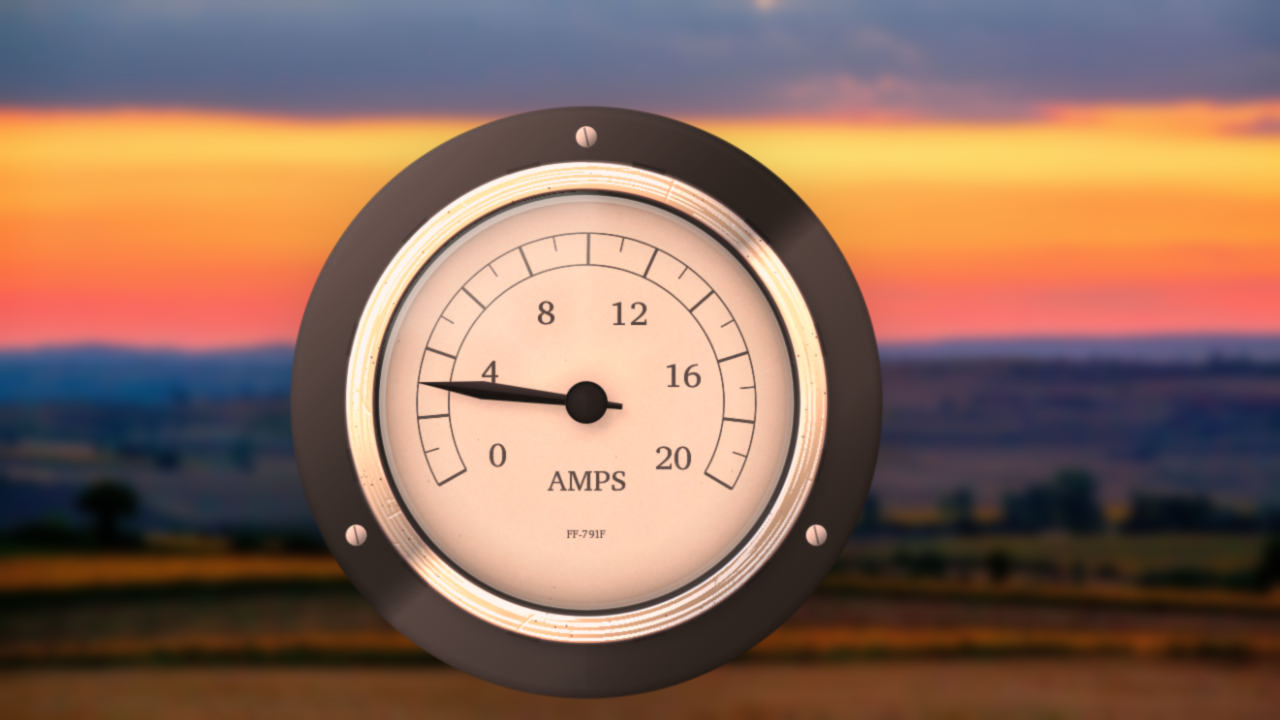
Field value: 3A
